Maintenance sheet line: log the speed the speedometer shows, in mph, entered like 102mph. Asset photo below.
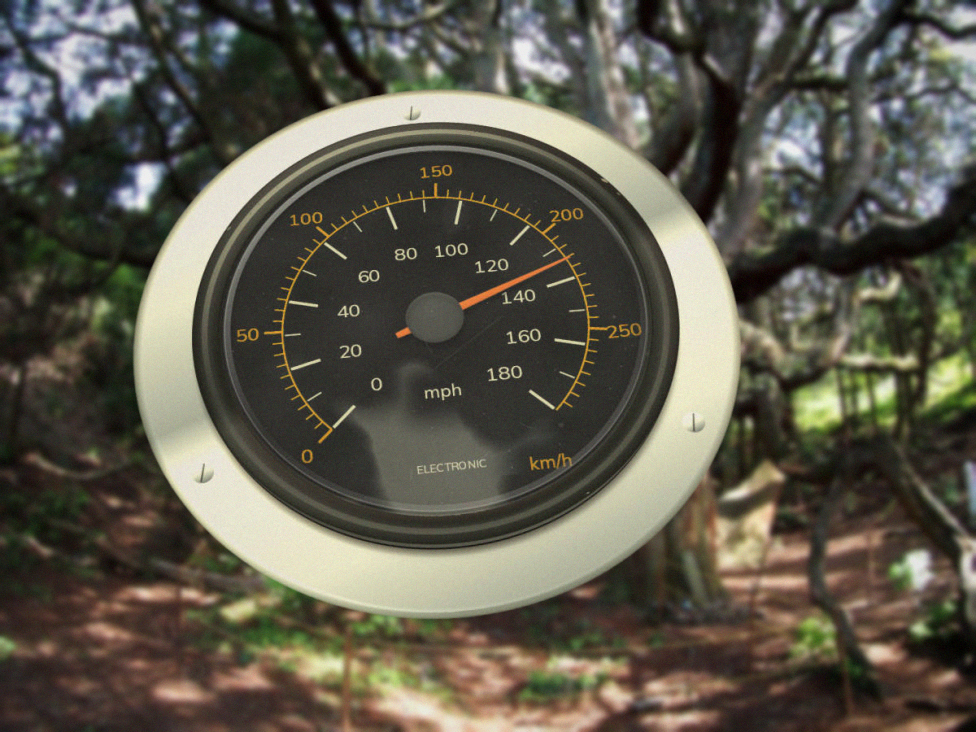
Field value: 135mph
